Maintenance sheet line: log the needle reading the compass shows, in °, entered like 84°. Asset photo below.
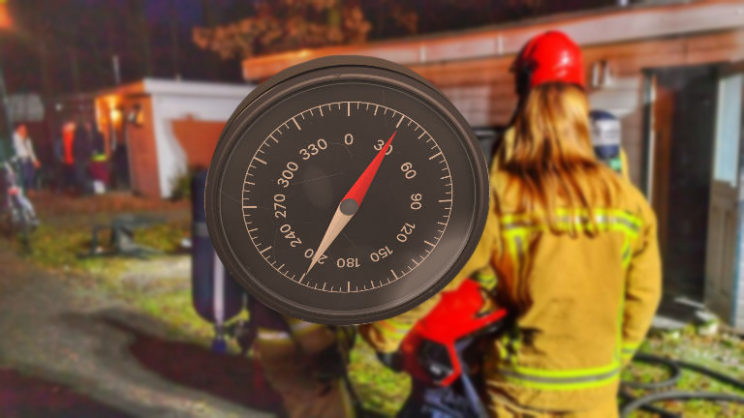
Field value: 30°
